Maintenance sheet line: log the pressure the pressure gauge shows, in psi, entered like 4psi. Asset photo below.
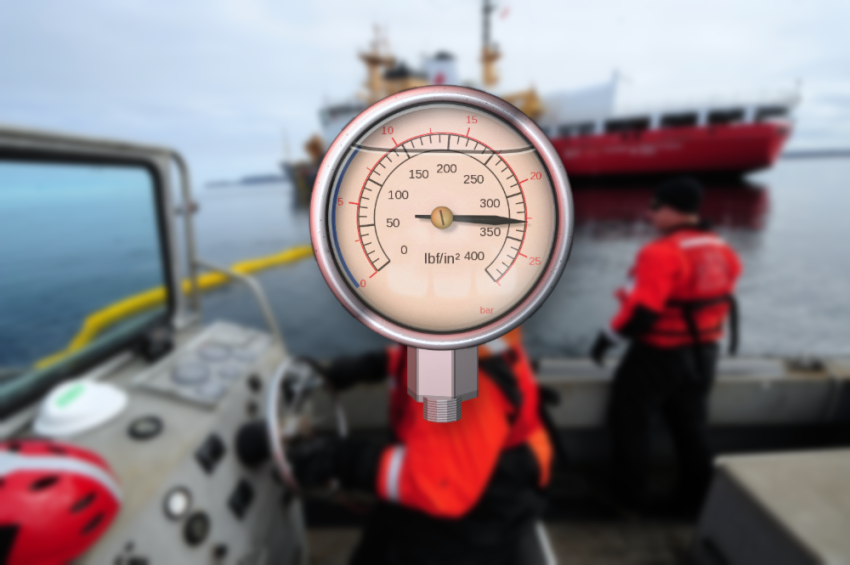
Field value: 330psi
